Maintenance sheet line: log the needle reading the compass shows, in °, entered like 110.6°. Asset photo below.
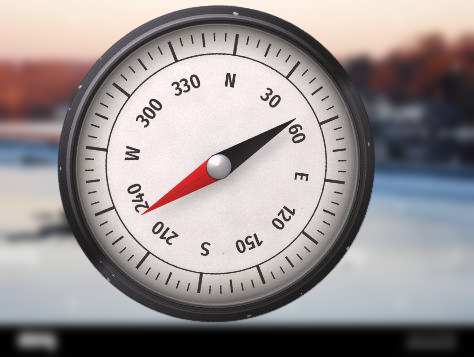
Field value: 230°
